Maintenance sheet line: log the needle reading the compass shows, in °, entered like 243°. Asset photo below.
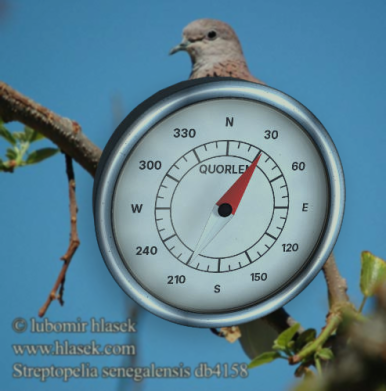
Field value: 30°
